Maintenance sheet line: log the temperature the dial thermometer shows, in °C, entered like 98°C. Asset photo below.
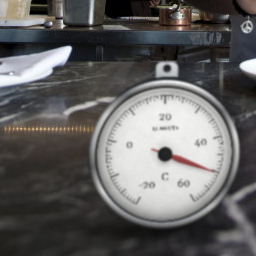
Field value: 50°C
